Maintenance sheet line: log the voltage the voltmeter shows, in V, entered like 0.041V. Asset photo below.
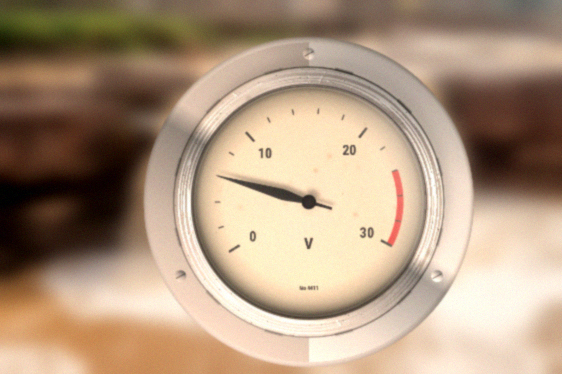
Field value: 6V
